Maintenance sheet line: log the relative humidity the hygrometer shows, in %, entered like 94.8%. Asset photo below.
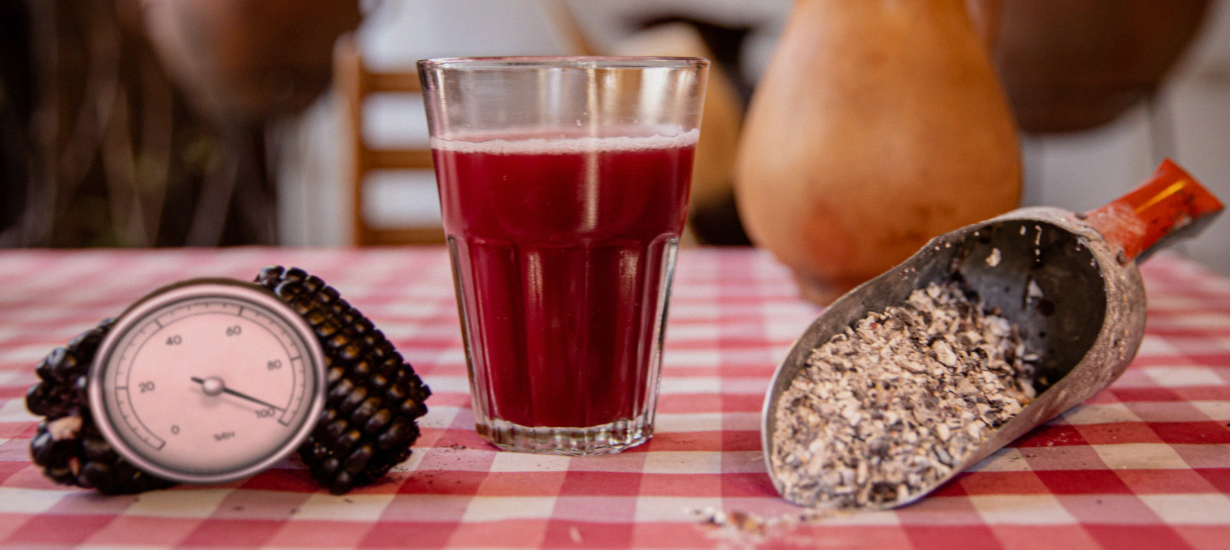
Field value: 96%
